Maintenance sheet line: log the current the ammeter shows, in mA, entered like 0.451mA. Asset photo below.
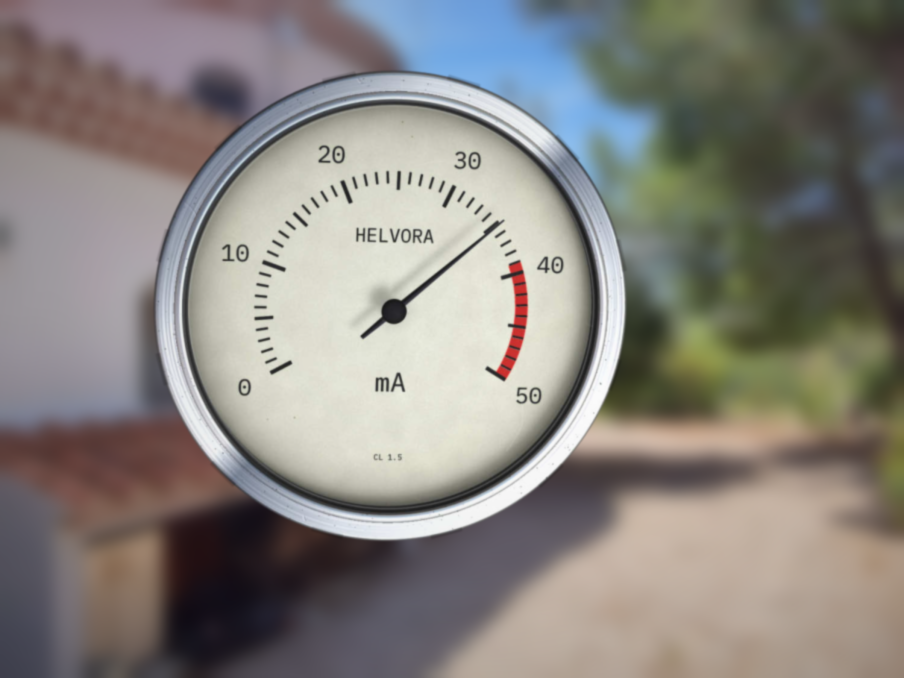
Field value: 35mA
